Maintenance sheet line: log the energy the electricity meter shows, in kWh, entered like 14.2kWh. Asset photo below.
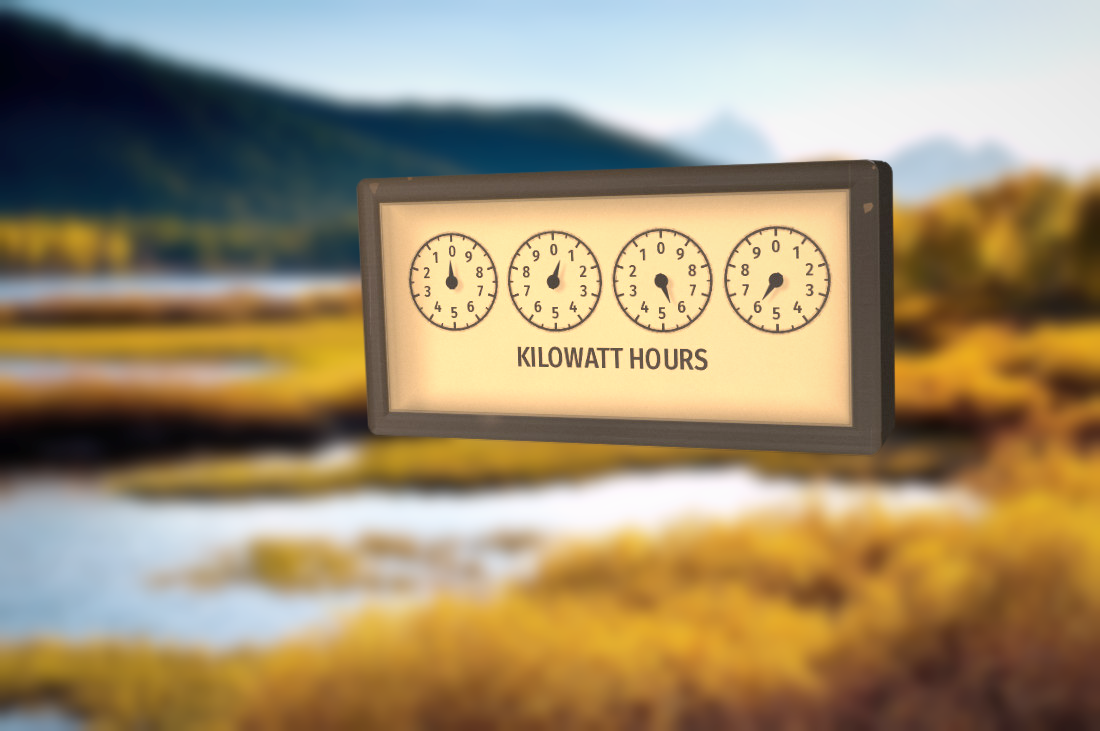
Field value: 56kWh
